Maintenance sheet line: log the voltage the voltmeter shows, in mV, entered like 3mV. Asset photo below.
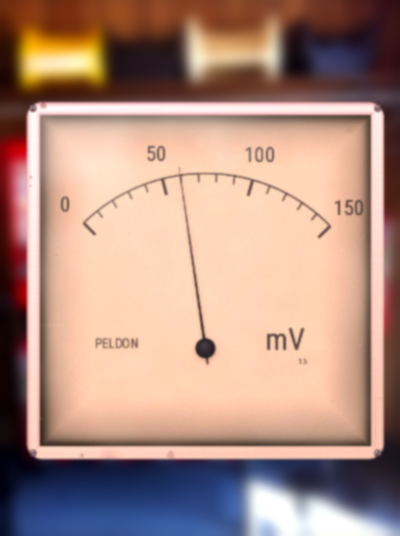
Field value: 60mV
